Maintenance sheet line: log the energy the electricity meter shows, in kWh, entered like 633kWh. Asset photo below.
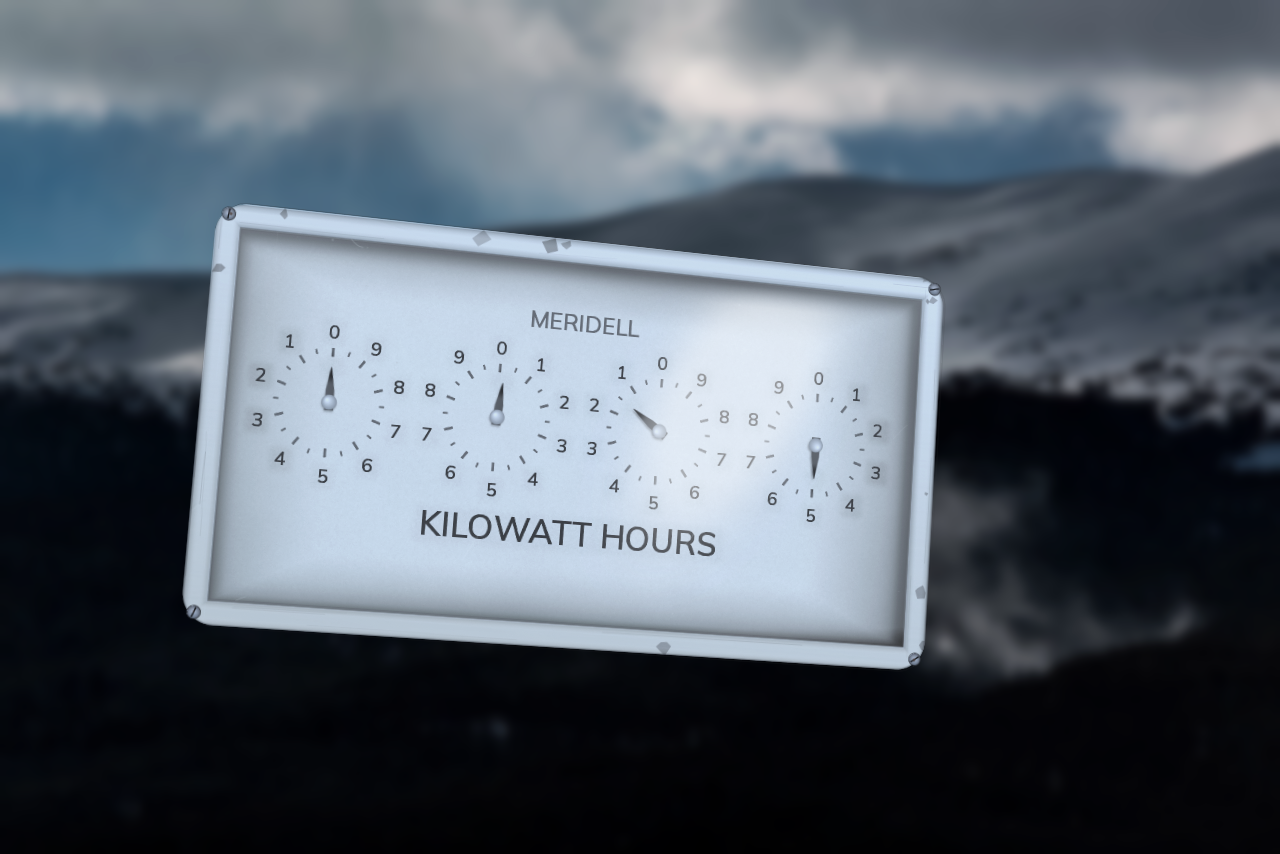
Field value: 15kWh
